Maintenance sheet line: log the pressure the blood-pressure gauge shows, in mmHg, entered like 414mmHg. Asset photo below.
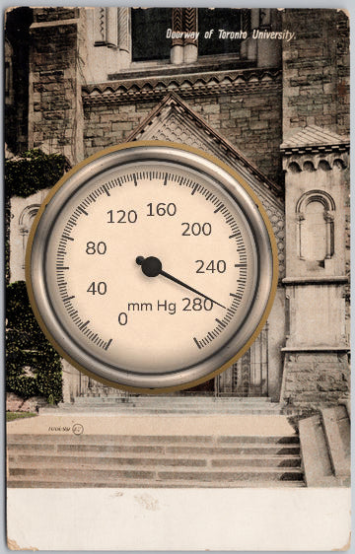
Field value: 270mmHg
